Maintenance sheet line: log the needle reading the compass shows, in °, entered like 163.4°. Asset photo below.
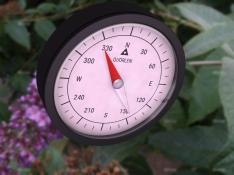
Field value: 325°
